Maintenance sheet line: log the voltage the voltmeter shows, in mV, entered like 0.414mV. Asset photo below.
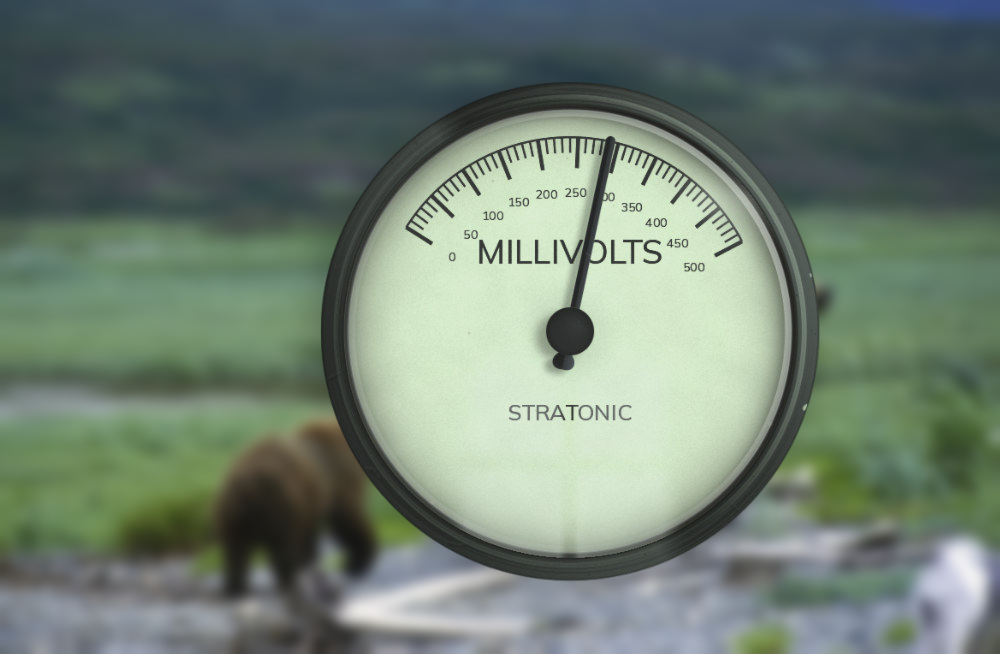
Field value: 290mV
